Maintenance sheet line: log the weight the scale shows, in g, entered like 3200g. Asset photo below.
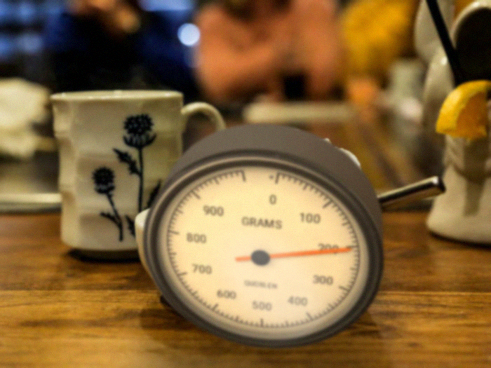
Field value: 200g
